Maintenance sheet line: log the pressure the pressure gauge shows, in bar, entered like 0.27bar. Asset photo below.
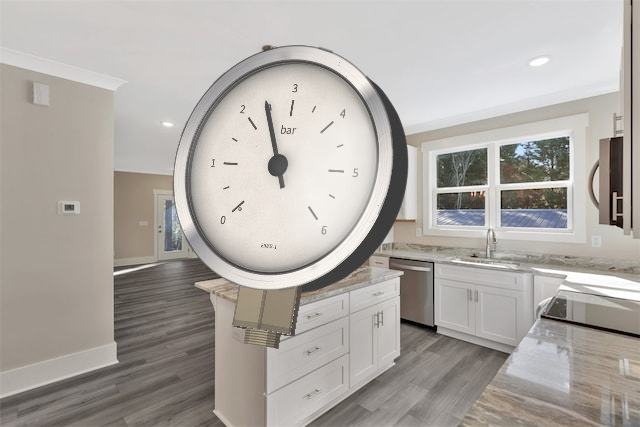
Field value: 2.5bar
